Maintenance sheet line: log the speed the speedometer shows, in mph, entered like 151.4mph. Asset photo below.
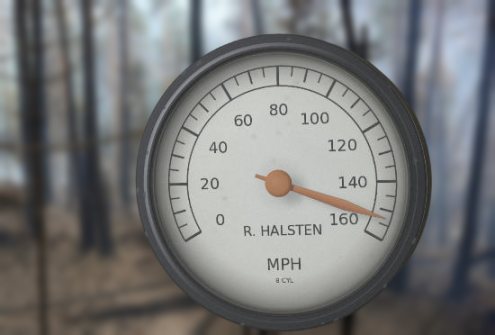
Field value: 152.5mph
